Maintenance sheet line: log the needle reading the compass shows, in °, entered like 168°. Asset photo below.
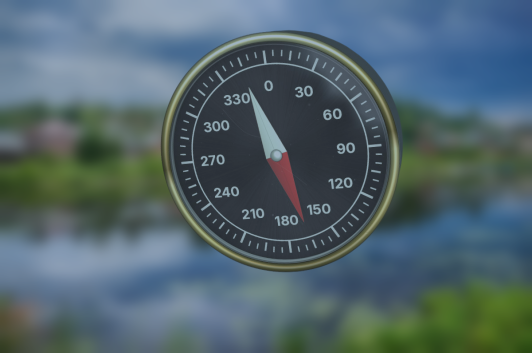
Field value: 165°
